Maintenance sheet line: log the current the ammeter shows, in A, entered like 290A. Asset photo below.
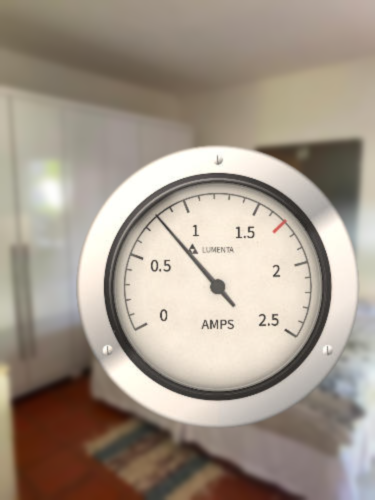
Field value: 0.8A
